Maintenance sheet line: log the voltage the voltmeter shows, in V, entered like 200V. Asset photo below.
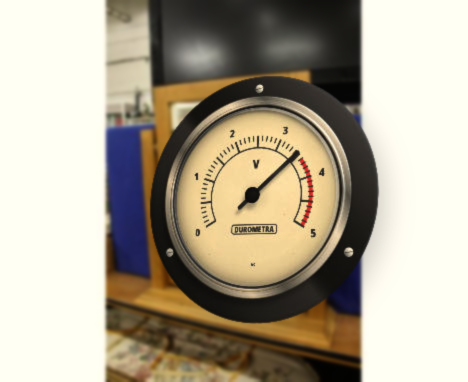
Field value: 3.5V
